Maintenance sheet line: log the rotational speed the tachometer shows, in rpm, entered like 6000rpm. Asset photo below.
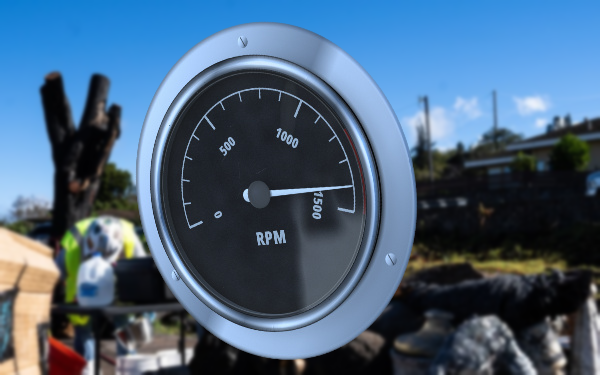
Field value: 1400rpm
